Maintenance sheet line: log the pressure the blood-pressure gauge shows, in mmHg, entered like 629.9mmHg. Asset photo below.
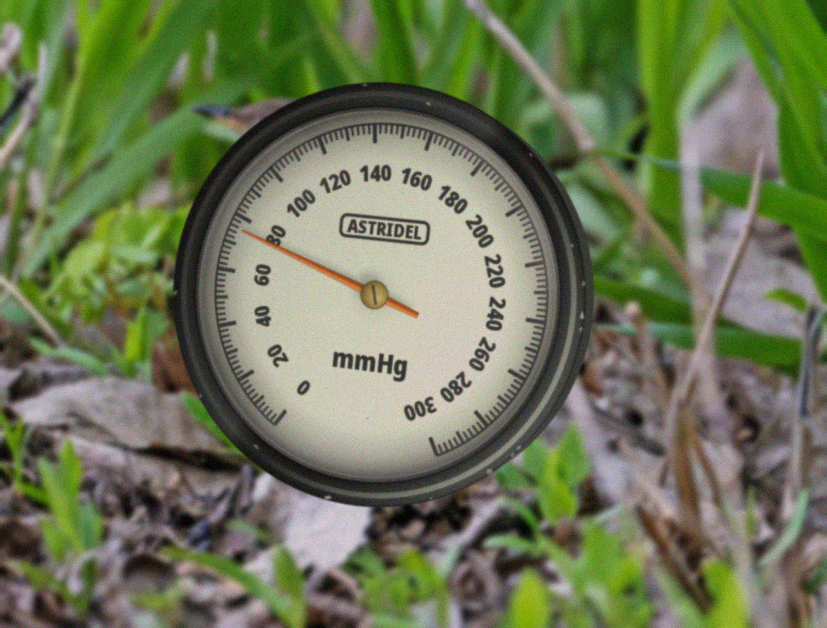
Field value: 76mmHg
